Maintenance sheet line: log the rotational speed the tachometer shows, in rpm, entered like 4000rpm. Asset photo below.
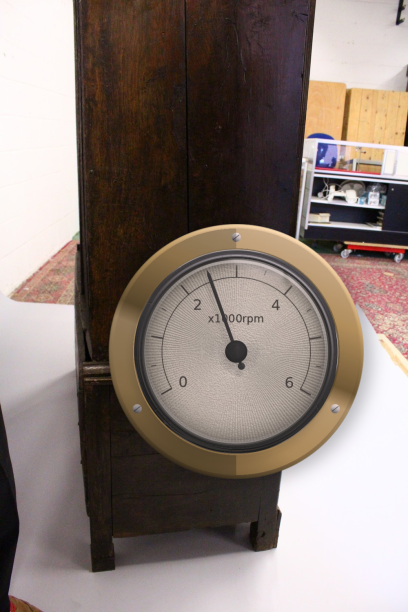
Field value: 2500rpm
